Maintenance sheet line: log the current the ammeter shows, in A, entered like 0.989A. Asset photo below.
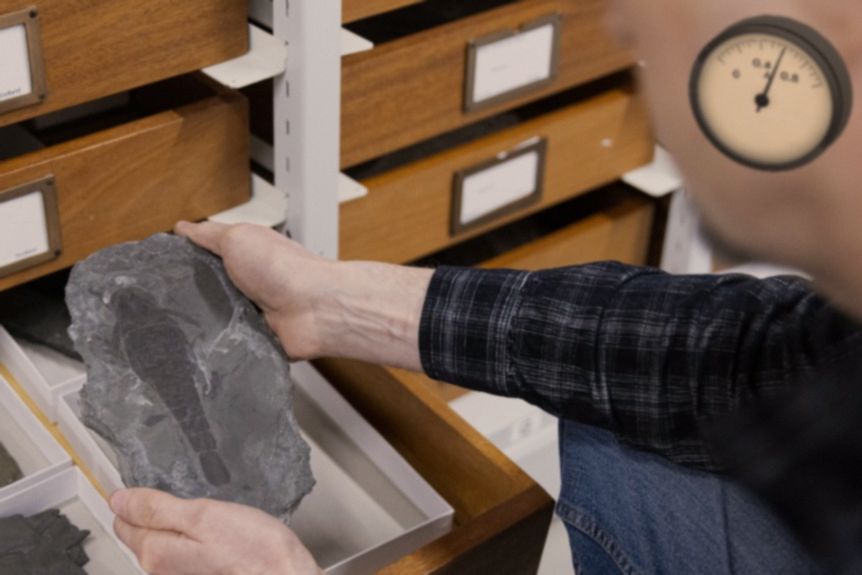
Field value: 0.6A
